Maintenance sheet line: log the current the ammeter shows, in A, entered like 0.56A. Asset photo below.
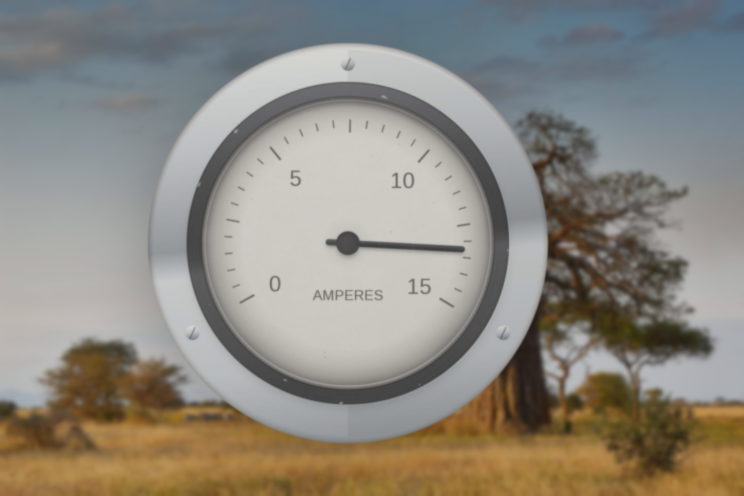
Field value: 13.25A
